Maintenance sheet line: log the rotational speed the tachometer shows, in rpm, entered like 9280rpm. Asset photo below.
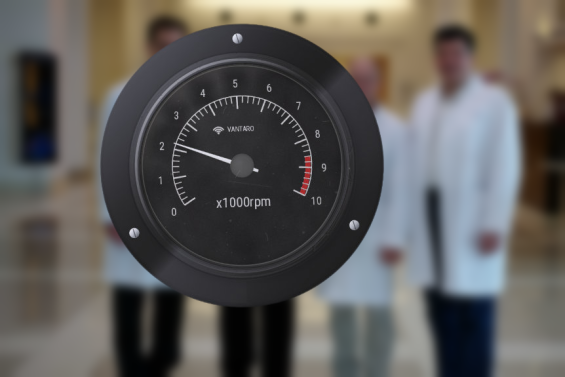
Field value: 2200rpm
